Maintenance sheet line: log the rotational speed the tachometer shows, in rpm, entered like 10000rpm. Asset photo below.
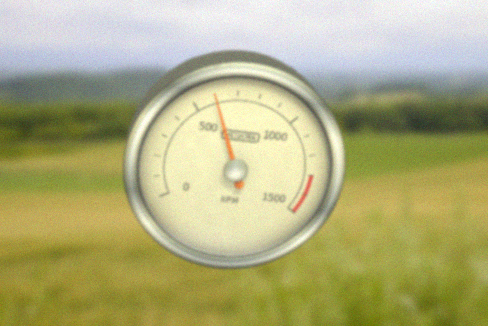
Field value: 600rpm
